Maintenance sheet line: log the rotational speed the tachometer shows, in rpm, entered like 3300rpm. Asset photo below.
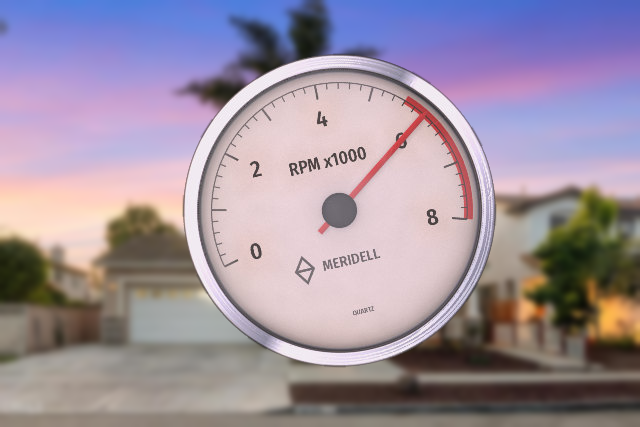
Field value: 6000rpm
